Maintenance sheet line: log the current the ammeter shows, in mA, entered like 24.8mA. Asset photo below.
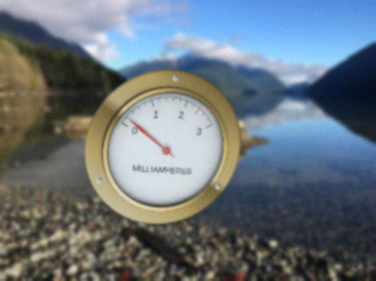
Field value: 0.2mA
